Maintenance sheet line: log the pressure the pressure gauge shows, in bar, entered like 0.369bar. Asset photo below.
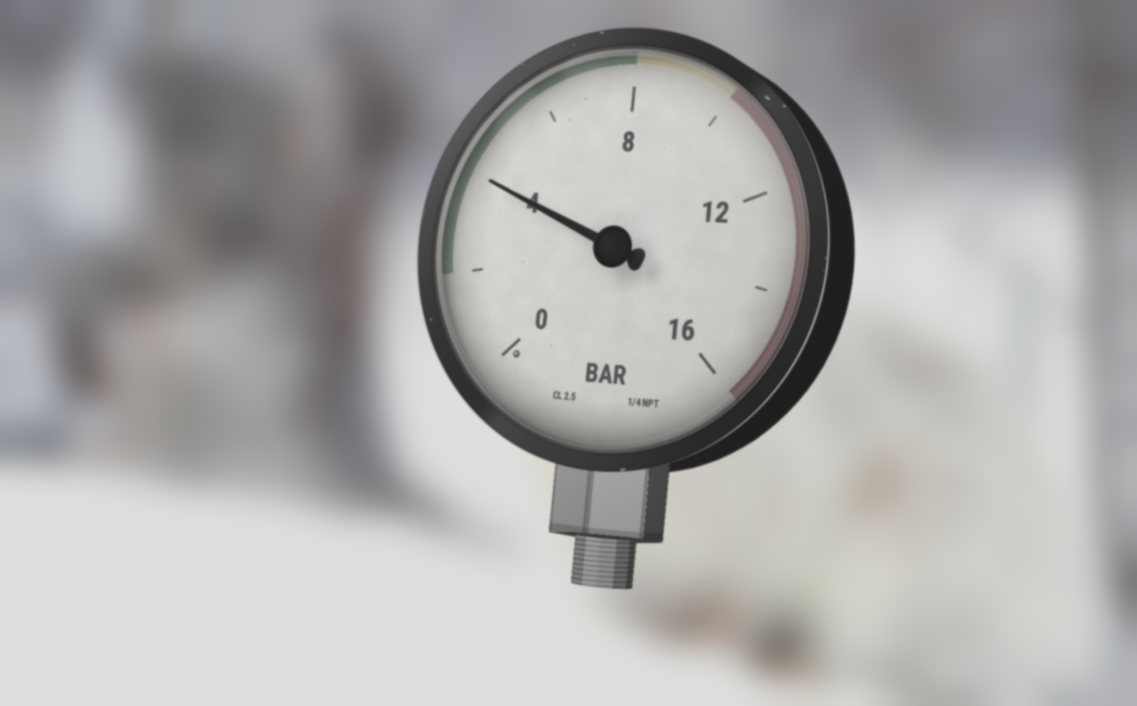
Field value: 4bar
